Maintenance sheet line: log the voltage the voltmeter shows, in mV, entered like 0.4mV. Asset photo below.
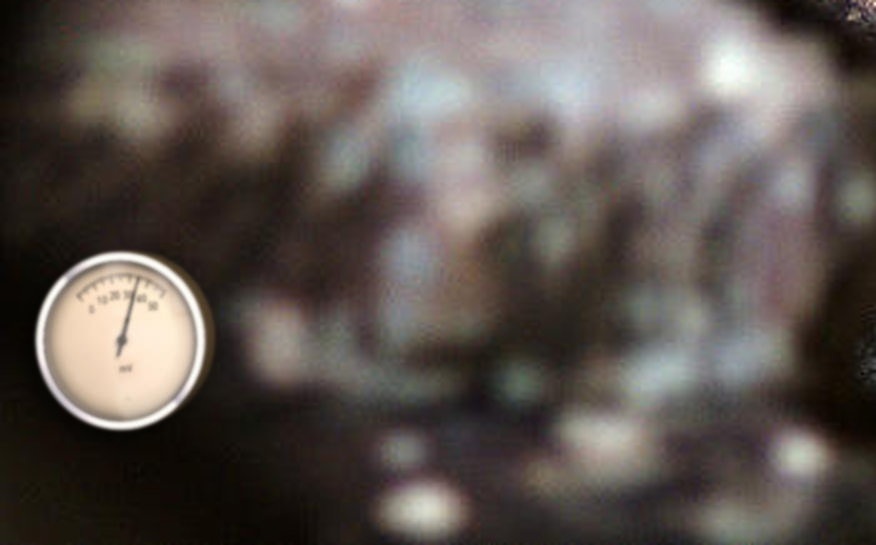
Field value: 35mV
